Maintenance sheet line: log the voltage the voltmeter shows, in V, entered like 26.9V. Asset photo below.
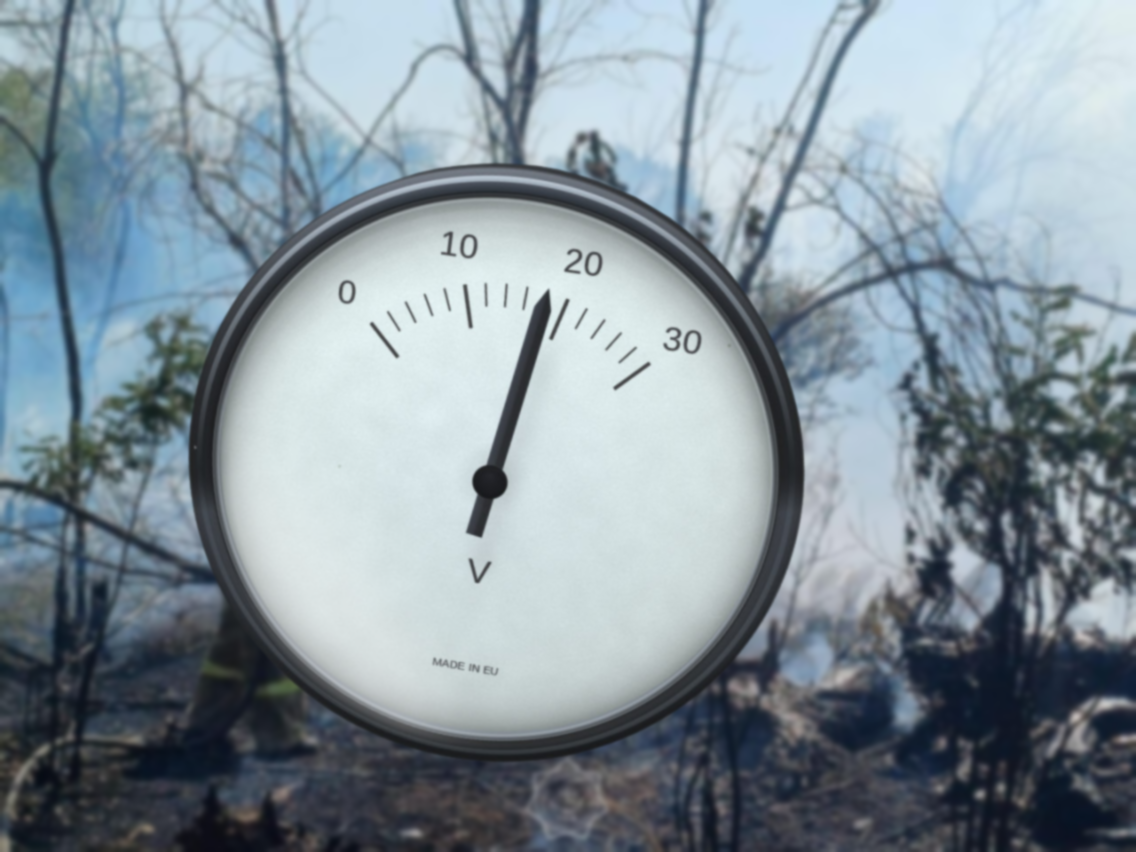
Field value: 18V
